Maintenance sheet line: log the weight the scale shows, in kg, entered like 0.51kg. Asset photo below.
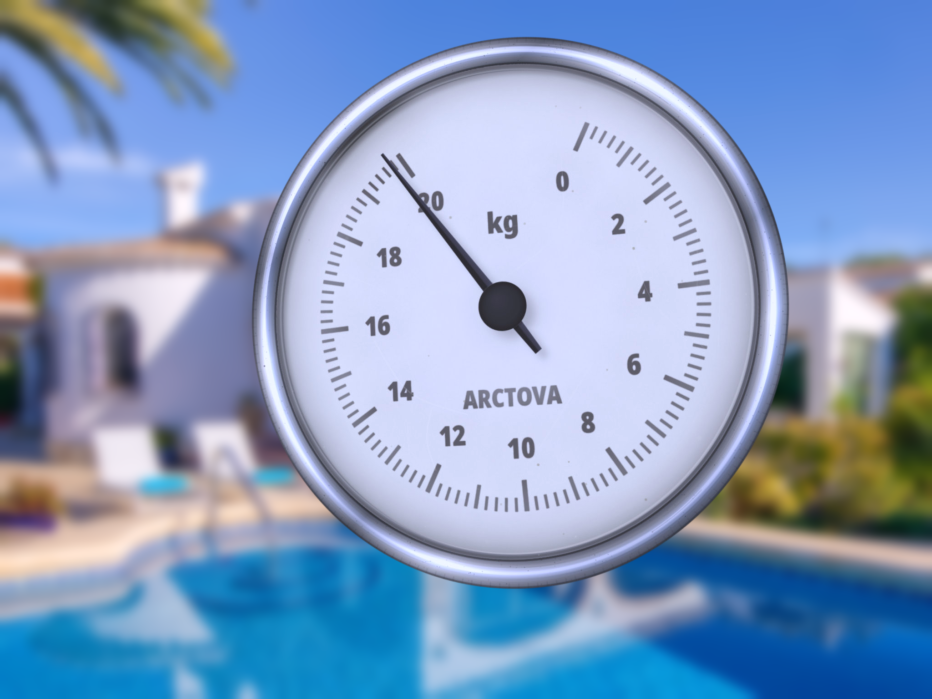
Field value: 19.8kg
